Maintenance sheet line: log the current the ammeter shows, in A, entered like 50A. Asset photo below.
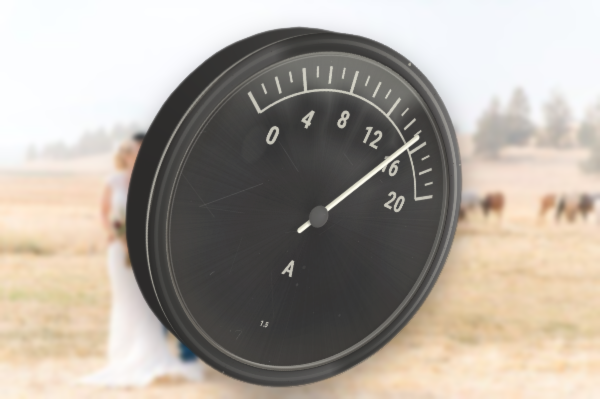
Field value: 15A
